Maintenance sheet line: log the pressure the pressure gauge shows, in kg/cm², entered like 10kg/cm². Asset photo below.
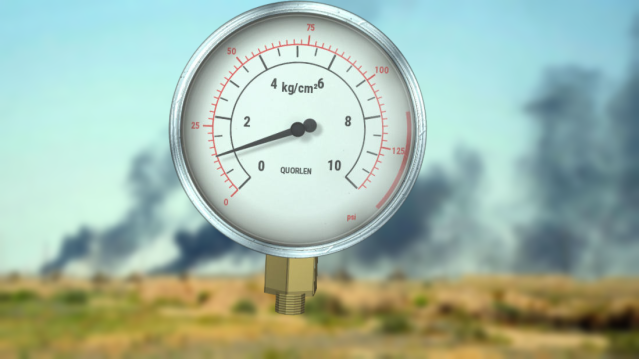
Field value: 1kg/cm²
